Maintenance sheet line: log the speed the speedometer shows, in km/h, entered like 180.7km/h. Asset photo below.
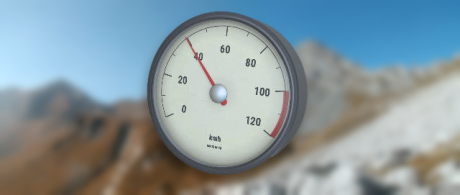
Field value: 40km/h
